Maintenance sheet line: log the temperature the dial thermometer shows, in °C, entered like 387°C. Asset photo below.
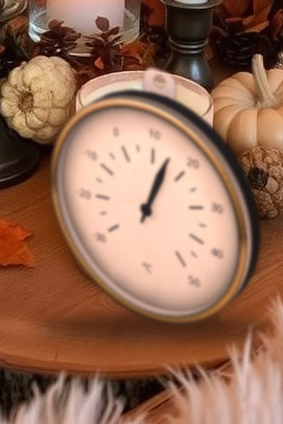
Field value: 15°C
